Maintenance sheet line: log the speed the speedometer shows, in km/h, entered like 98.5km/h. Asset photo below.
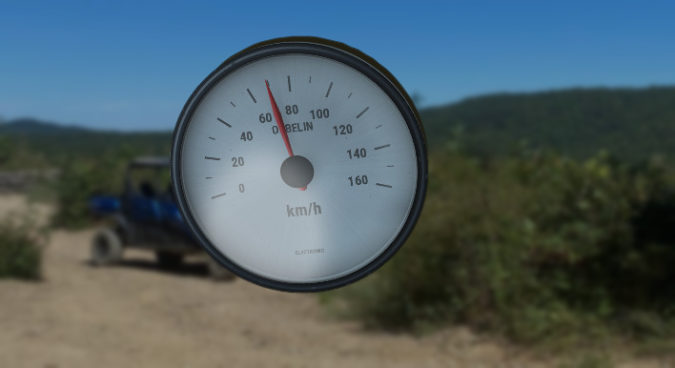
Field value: 70km/h
